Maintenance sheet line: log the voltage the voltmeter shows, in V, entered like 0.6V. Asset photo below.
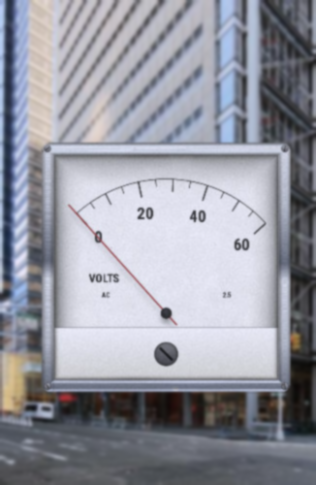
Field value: 0V
